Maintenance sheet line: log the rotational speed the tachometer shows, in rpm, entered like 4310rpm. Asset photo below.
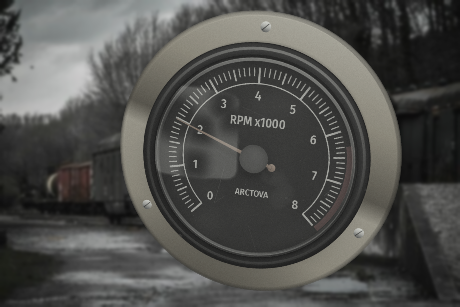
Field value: 2000rpm
